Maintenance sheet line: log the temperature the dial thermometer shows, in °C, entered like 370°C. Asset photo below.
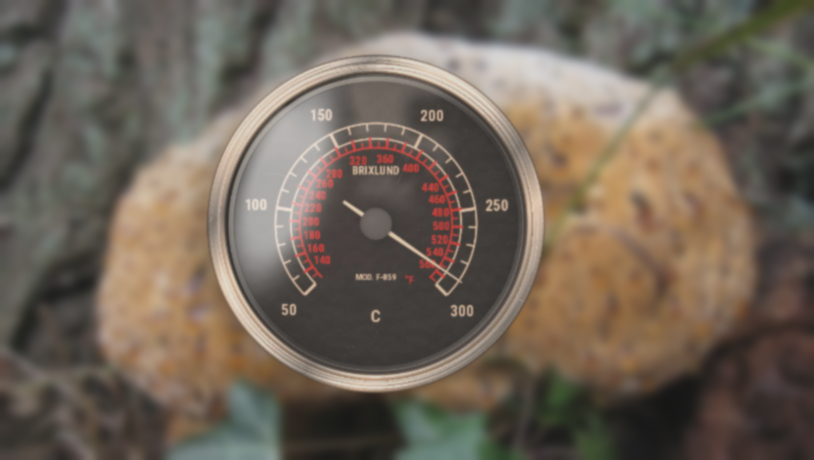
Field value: 290°C
